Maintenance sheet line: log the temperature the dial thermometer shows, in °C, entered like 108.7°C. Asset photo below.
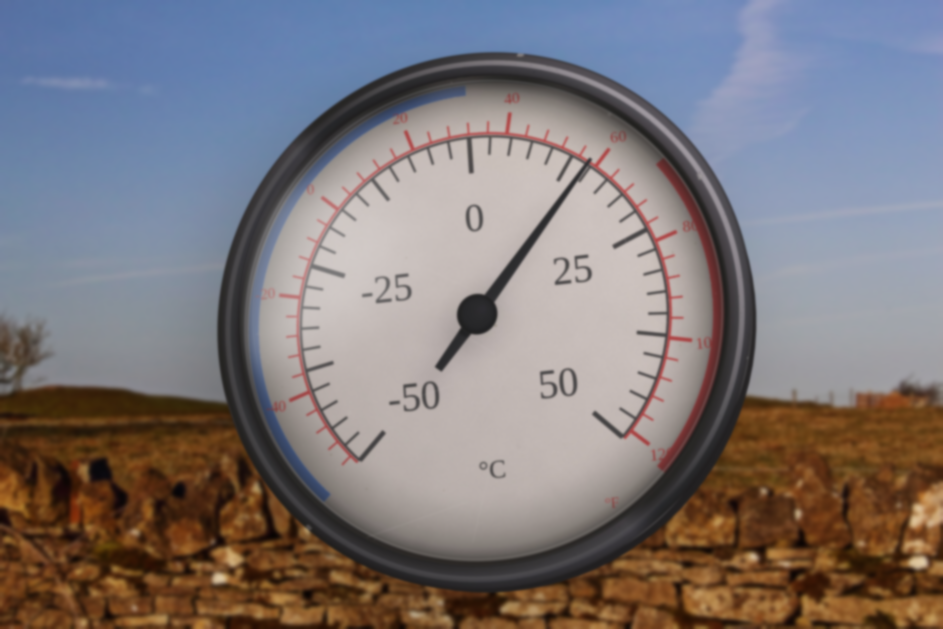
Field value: 15°C
